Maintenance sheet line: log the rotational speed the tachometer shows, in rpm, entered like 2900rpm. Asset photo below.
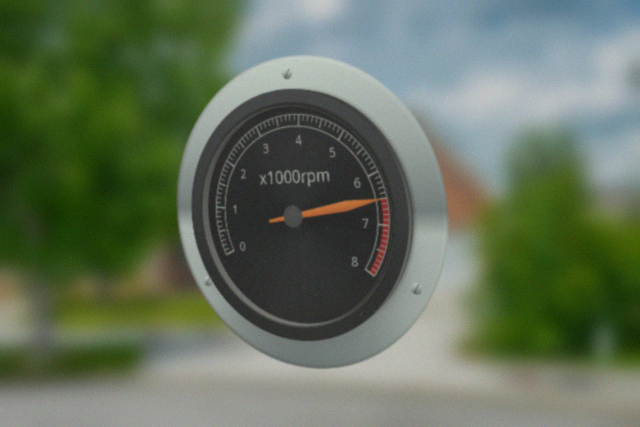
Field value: 6500rpm
